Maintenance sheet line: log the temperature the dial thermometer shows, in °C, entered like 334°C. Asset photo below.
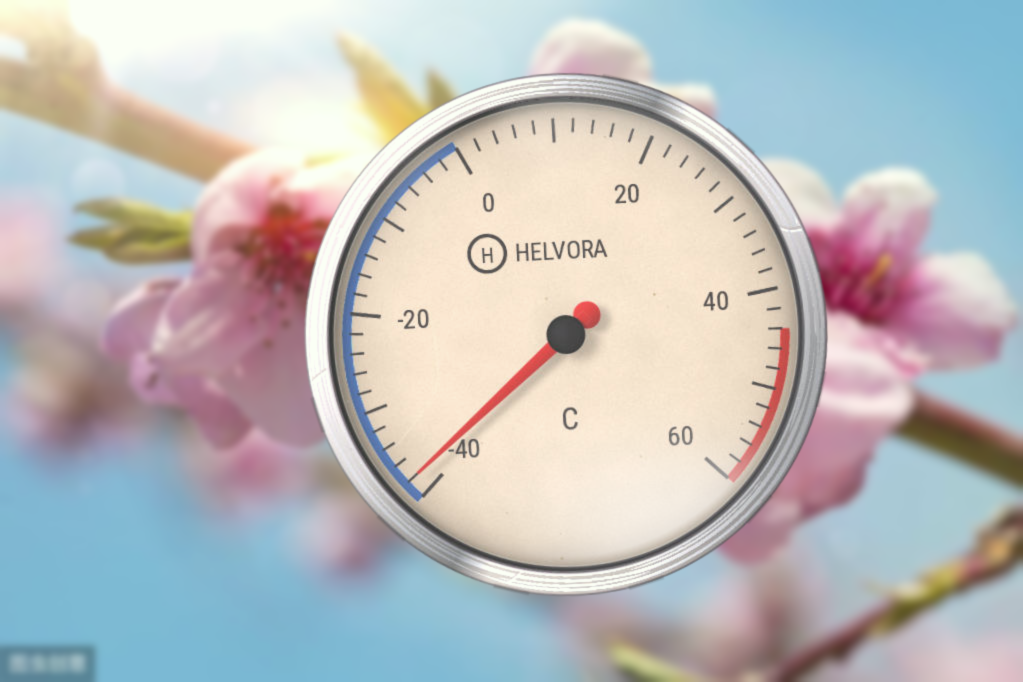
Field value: -38°C
